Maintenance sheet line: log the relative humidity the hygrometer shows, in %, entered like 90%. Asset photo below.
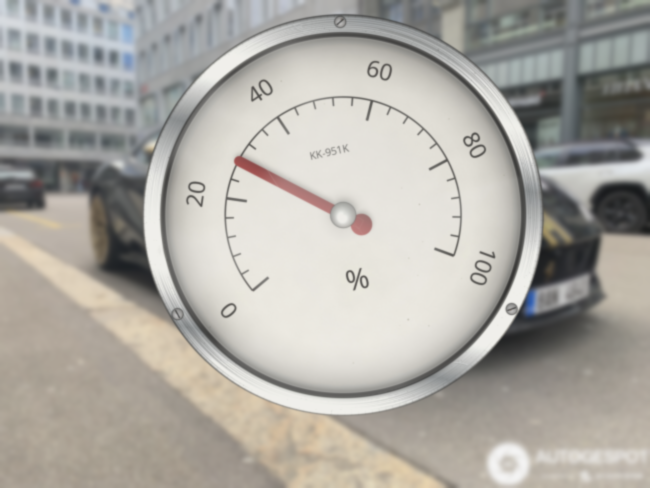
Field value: 28%
